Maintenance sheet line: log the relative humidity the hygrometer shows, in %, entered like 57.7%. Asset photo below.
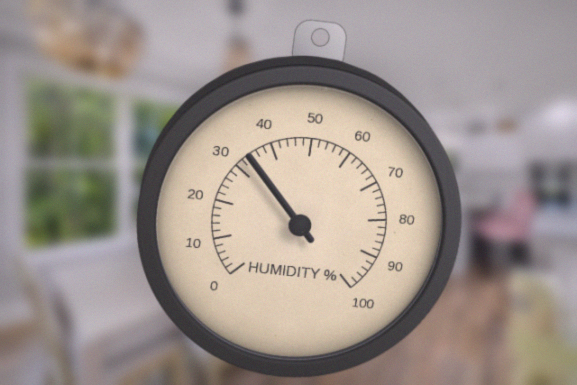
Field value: 34%
